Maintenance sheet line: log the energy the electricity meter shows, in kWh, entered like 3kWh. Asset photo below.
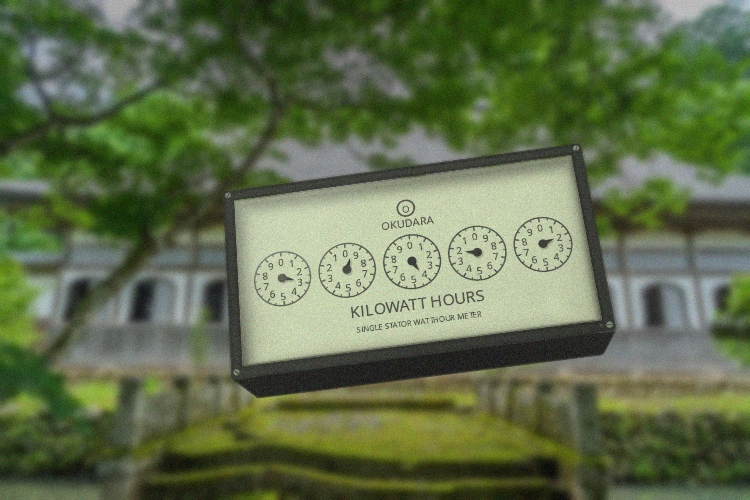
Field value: 29422kWh
